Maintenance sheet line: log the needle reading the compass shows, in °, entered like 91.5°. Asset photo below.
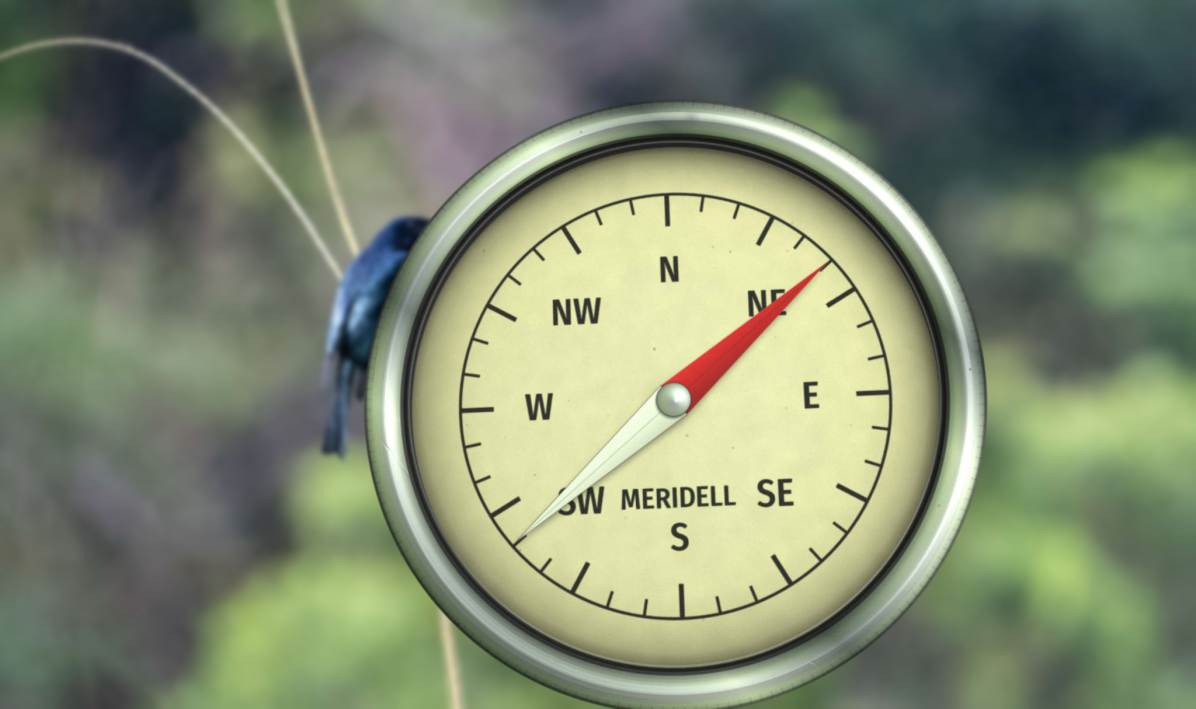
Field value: 50°
